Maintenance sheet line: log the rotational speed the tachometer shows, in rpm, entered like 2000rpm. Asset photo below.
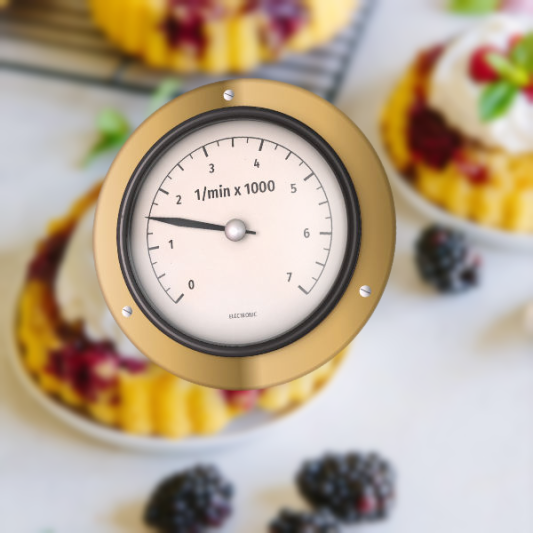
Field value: 1500rpm
